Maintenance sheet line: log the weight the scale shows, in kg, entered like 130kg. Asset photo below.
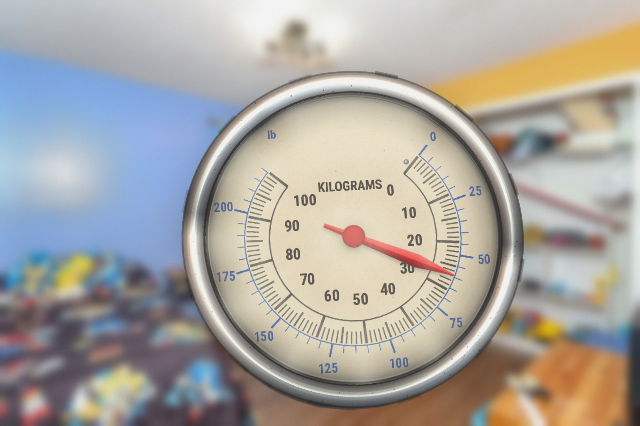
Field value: 27kg
